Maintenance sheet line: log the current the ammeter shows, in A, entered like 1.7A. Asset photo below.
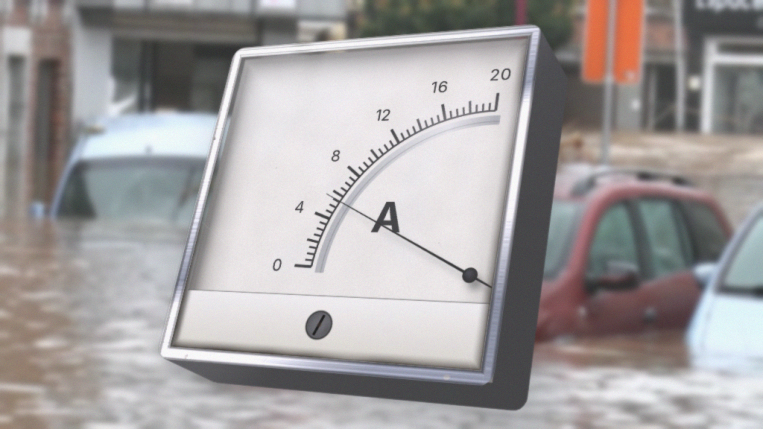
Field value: 5.5A
